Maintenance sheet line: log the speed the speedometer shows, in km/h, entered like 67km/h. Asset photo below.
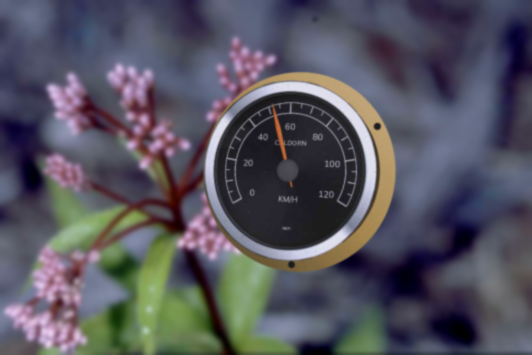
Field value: 52.5km/h
